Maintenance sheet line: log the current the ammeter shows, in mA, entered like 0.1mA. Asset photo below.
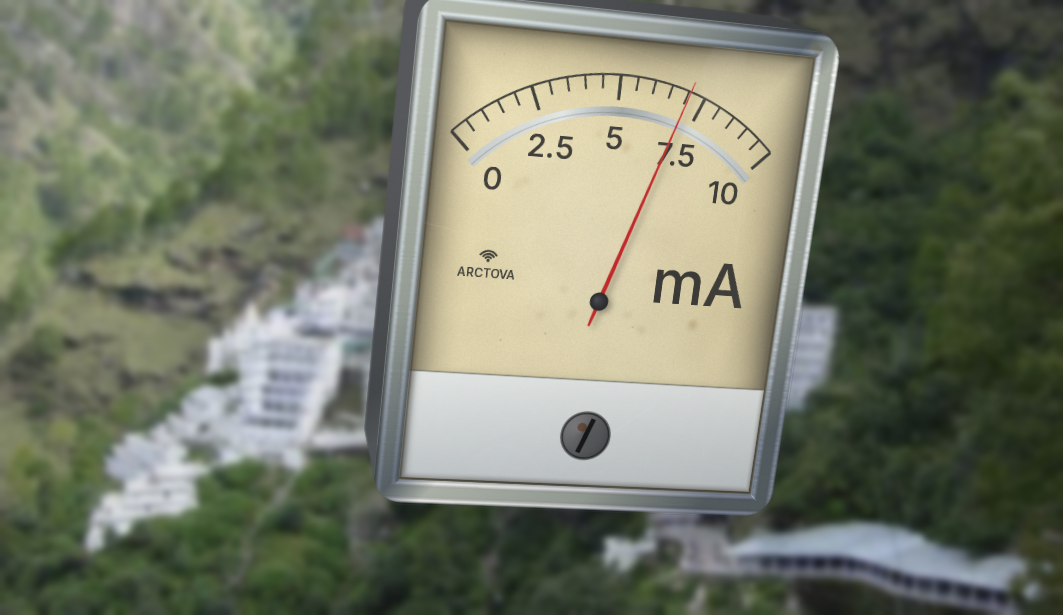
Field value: 7mA
